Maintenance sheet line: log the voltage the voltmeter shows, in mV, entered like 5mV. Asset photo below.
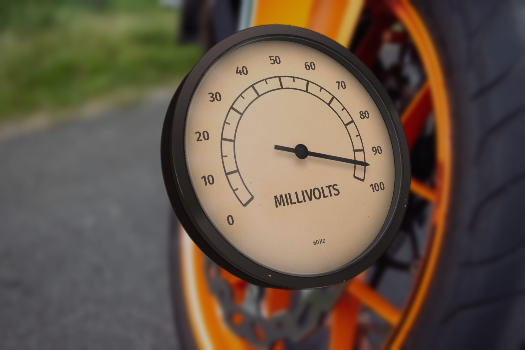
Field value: 95mV
